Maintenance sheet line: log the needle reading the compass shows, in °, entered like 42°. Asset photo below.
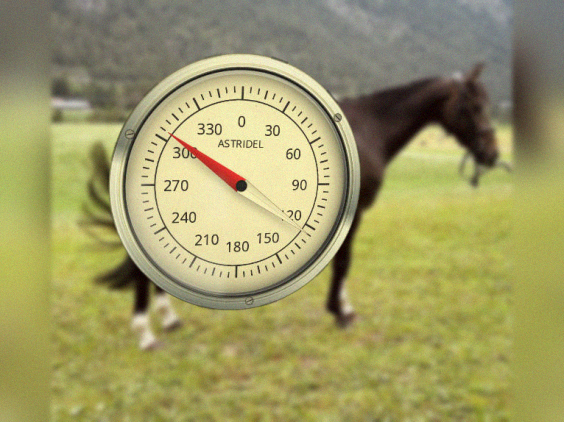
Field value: 305°
